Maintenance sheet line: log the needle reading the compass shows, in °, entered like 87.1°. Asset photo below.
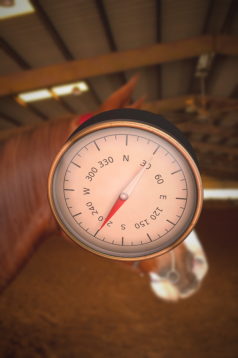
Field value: 210°
